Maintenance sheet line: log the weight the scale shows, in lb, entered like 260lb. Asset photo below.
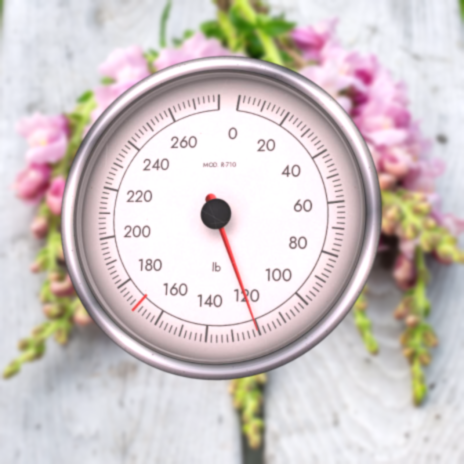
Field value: 120lb
